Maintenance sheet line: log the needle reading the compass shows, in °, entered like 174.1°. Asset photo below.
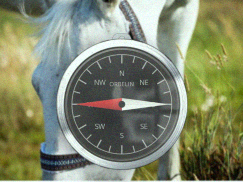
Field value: 270°
